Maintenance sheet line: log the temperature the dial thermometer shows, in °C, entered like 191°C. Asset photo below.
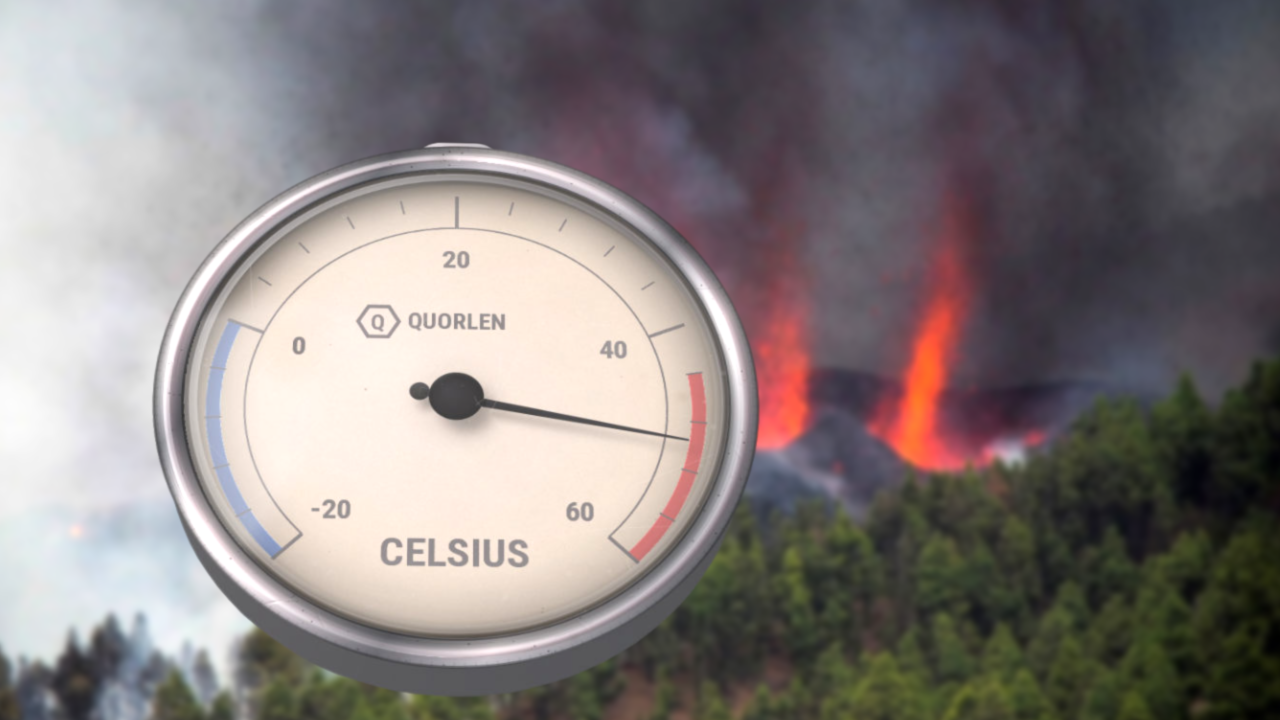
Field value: 50°C
